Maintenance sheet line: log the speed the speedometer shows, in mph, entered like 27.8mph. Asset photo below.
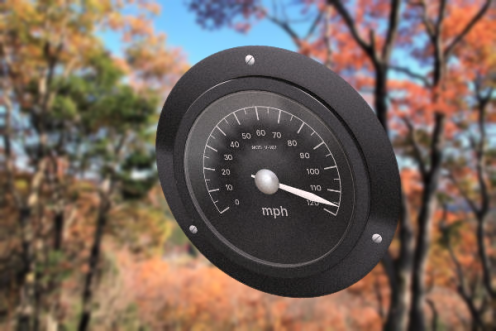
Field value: 115mph
